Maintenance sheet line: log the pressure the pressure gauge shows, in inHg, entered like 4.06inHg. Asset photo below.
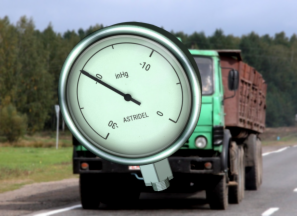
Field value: -20inHg
